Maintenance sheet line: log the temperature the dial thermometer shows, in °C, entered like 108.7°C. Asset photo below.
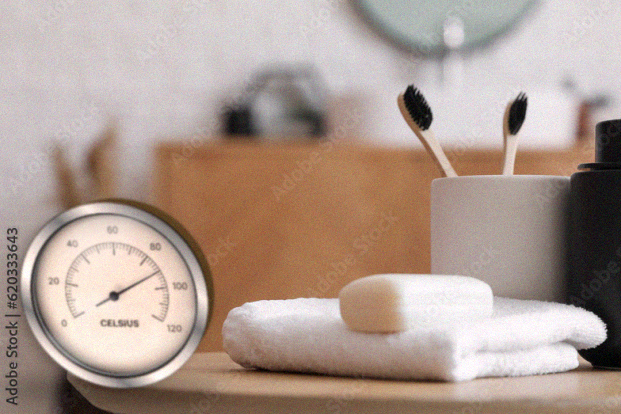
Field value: 90°C
